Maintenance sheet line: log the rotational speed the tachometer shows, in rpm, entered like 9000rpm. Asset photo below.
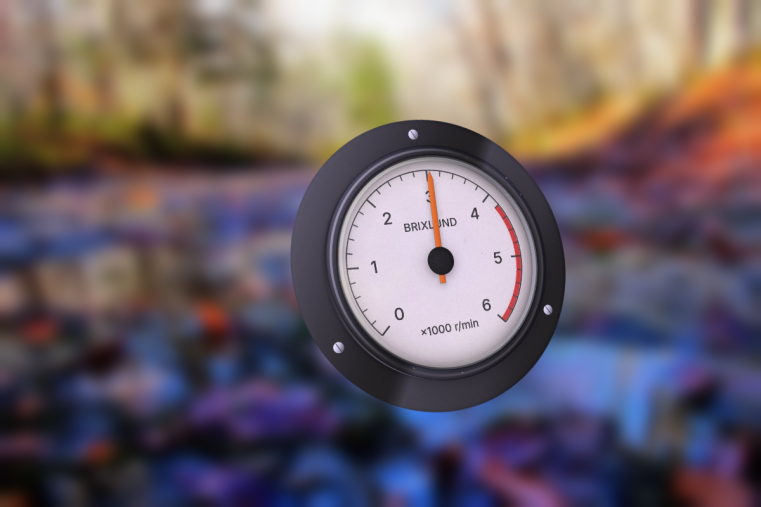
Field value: 3000rpm
